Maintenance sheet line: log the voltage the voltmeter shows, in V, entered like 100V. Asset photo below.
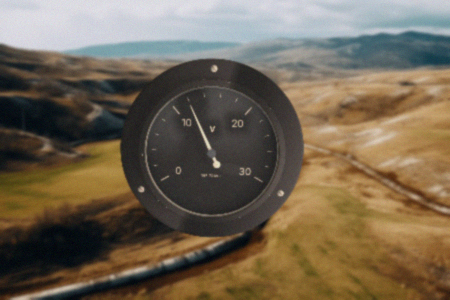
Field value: 12V
